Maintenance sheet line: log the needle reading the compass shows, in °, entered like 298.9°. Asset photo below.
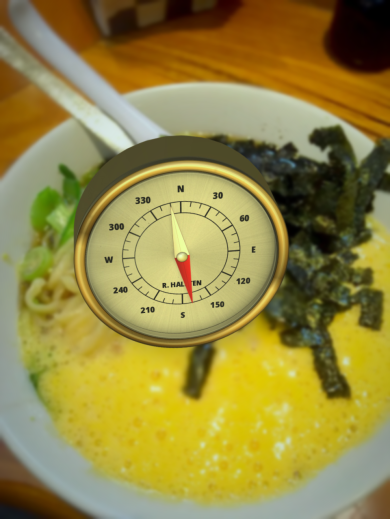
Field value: 170°
